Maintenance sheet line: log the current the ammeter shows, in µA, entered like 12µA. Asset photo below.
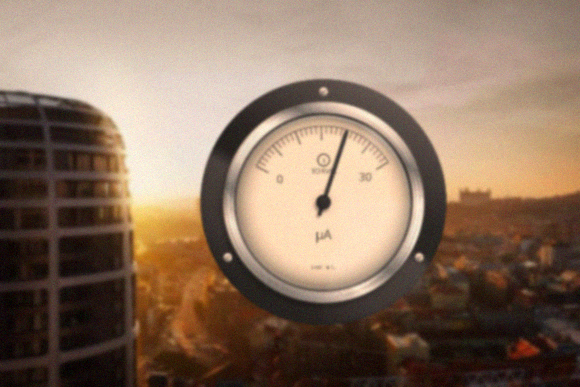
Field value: 20µA
